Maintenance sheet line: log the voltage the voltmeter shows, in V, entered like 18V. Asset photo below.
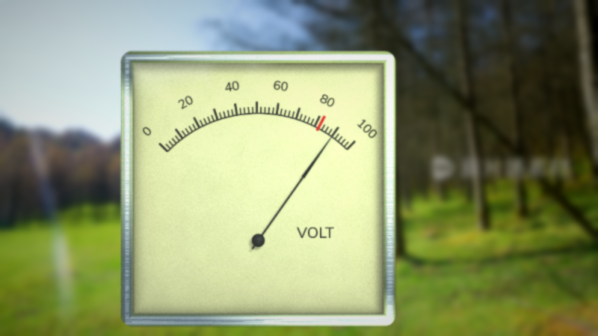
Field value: 90V
